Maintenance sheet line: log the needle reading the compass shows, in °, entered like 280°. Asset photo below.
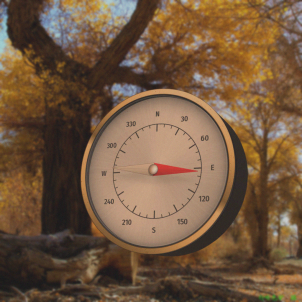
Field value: 95°
